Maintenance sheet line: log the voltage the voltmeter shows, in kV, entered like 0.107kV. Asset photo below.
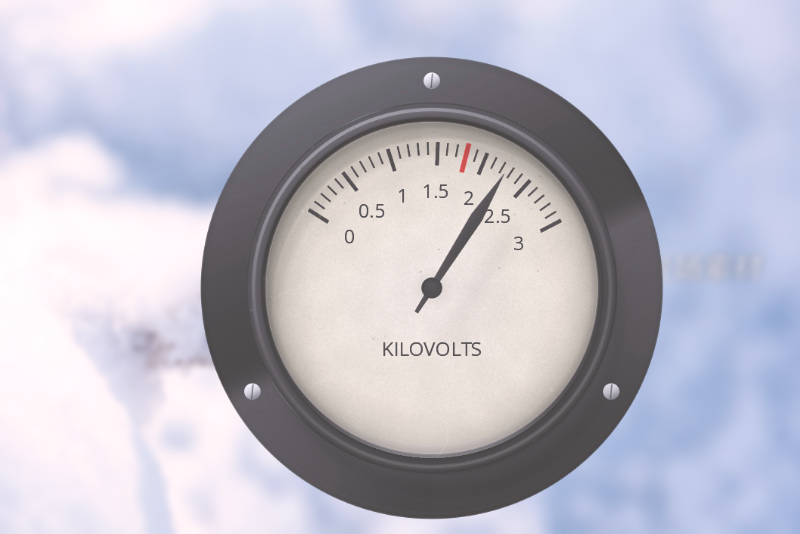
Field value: 2.25kV
